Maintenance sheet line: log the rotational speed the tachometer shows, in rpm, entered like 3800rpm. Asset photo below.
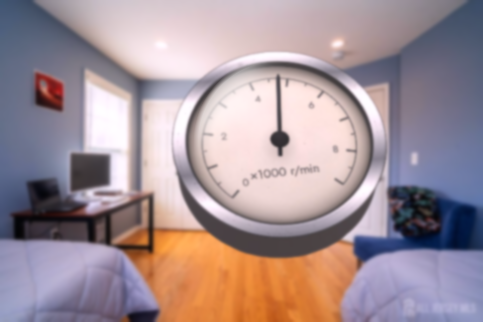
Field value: 4750rpm
